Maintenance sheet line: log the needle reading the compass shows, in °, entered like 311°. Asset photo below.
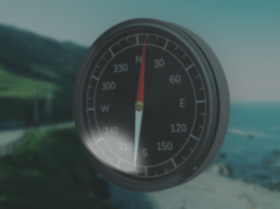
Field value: 10°
